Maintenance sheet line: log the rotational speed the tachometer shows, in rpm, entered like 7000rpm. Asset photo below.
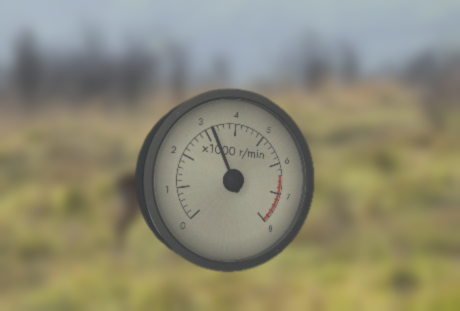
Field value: 3200rpm
